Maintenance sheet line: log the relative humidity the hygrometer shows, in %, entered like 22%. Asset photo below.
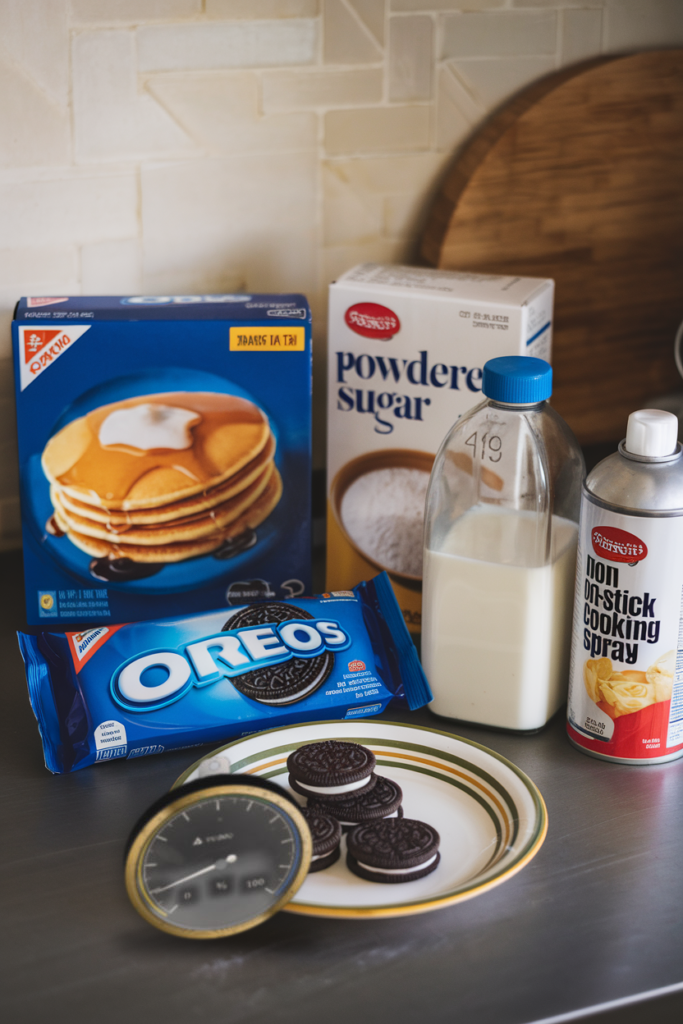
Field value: 10%
